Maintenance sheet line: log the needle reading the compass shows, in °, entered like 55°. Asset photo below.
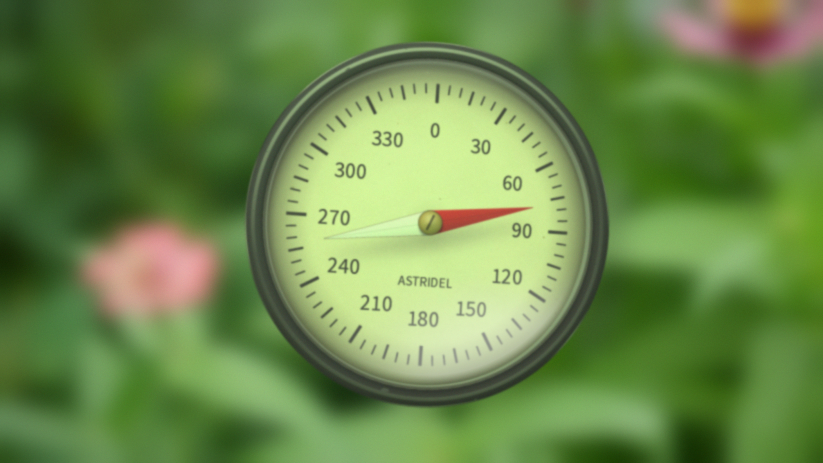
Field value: 77.5°
